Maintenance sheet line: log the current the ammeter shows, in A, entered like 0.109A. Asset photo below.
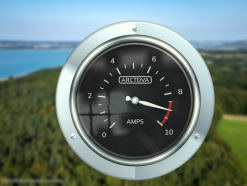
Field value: 9A
